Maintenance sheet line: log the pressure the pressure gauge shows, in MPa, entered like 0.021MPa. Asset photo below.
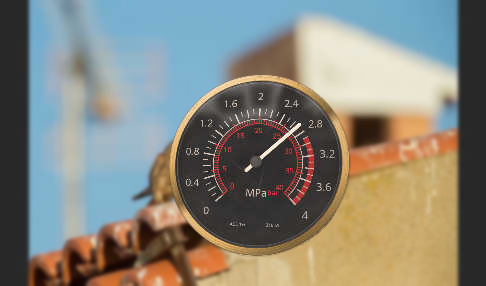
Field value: 2.7MPa
